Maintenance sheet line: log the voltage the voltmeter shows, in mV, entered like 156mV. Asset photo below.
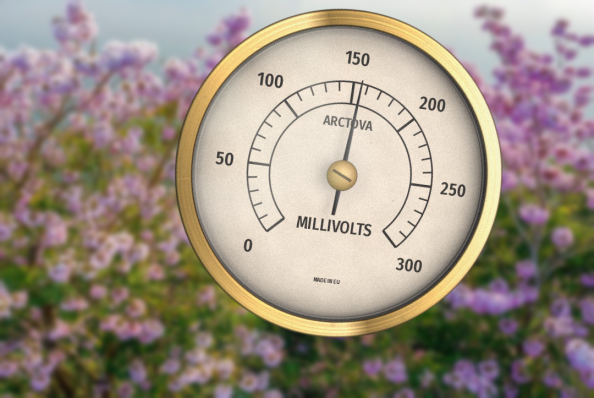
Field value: 155mV
